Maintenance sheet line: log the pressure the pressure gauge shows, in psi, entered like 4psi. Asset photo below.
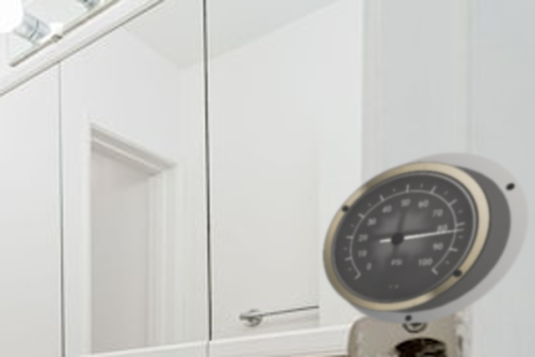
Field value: 82.5psi
